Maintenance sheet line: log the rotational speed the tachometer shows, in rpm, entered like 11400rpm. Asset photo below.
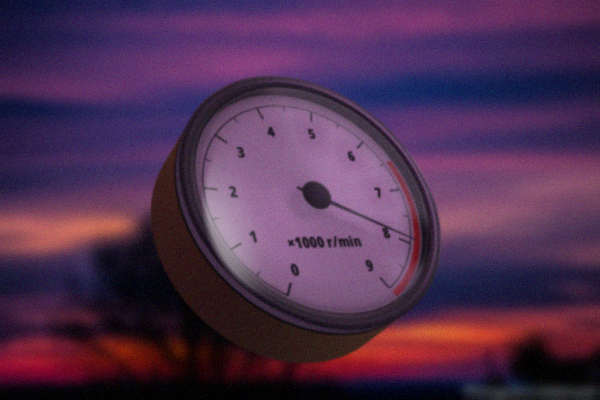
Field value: 8000rpm
